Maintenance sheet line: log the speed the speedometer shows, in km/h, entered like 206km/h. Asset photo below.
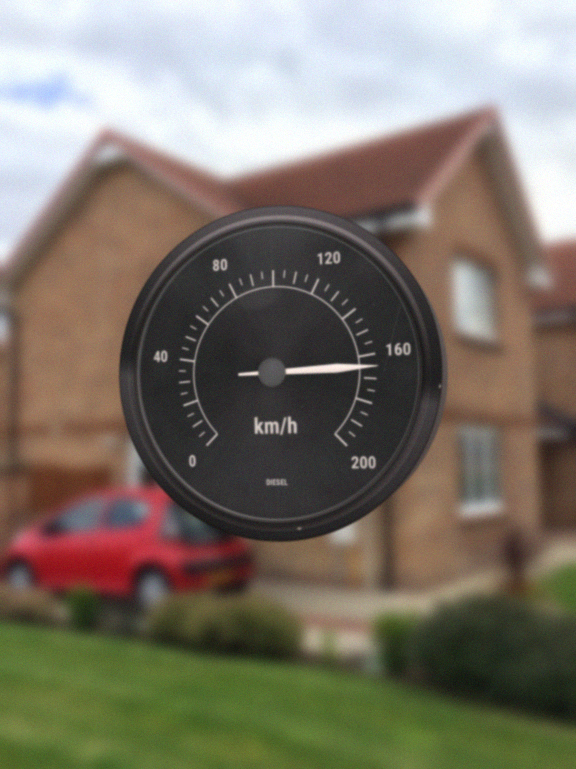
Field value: 165km/h
